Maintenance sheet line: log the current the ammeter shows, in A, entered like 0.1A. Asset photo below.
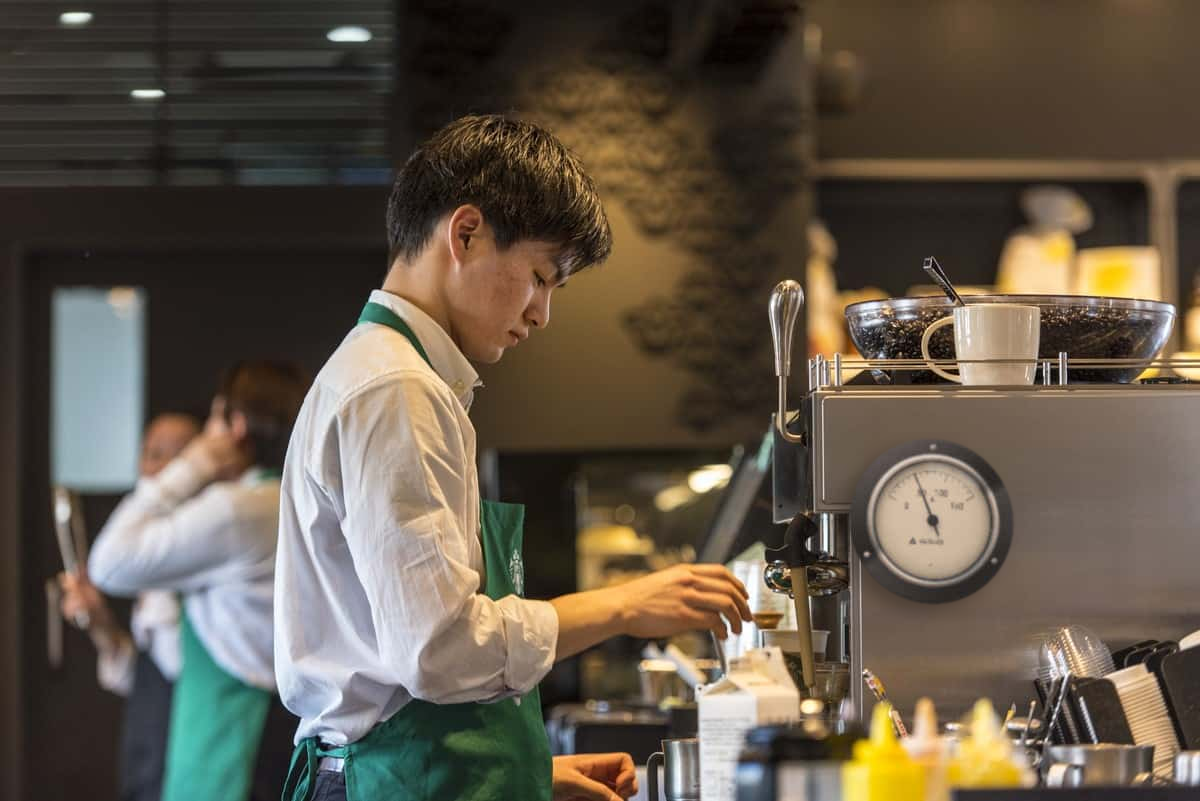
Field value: 50A
